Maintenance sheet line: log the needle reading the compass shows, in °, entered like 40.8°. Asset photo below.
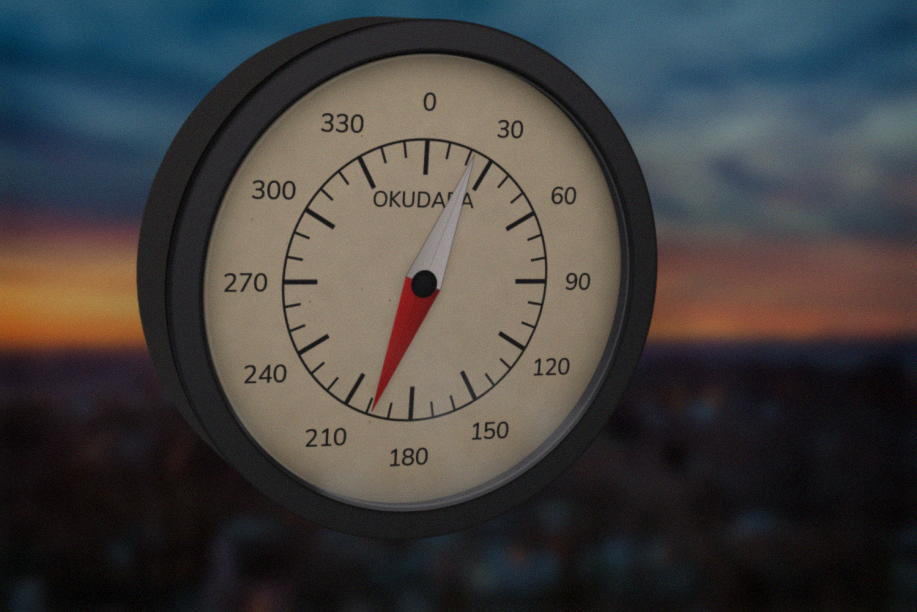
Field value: 200°
